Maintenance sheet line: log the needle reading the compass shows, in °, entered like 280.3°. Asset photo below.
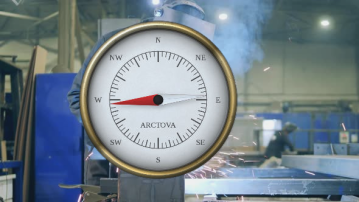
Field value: 265°
